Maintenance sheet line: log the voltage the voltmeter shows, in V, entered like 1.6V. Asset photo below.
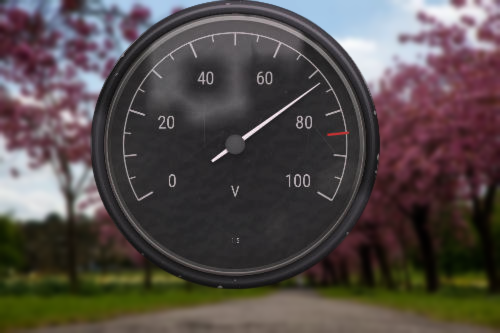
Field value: 72.5V
